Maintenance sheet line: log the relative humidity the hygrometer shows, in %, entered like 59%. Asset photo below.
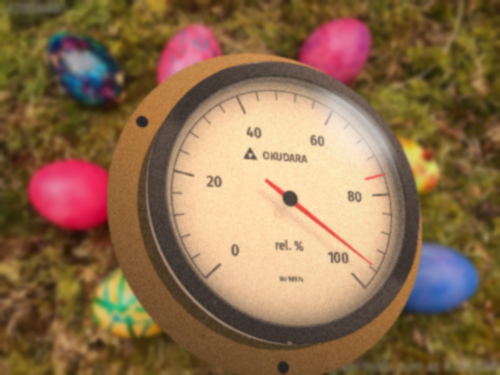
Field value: 96%
